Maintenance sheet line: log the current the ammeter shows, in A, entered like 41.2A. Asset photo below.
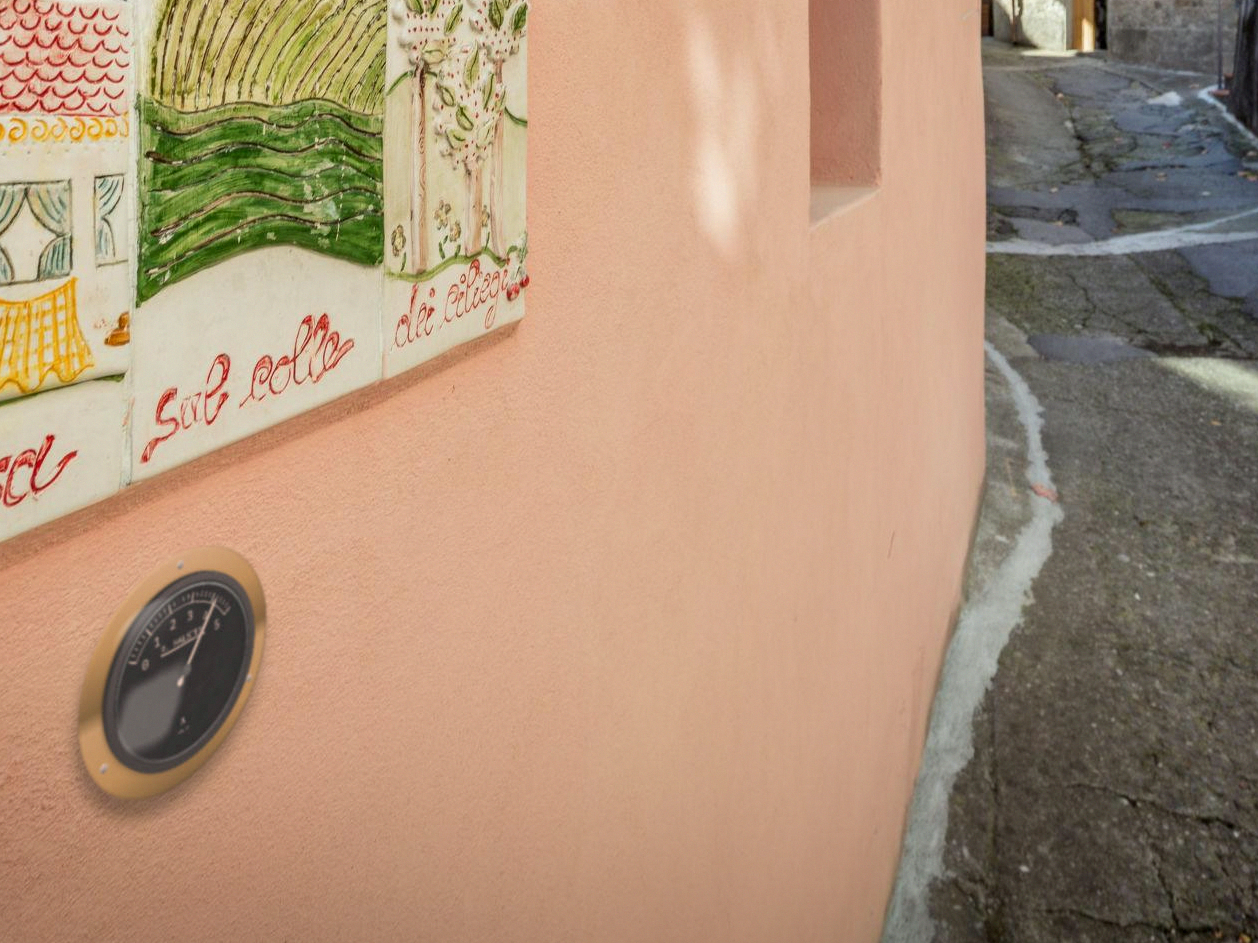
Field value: 4A
